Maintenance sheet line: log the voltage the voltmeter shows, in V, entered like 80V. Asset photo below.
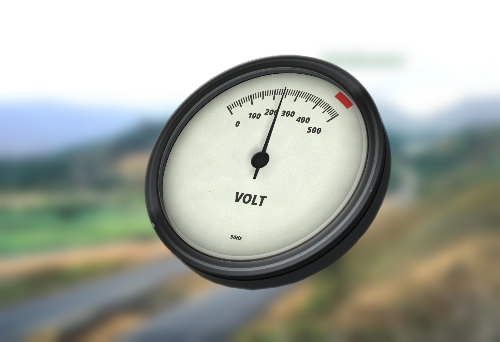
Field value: 250V
